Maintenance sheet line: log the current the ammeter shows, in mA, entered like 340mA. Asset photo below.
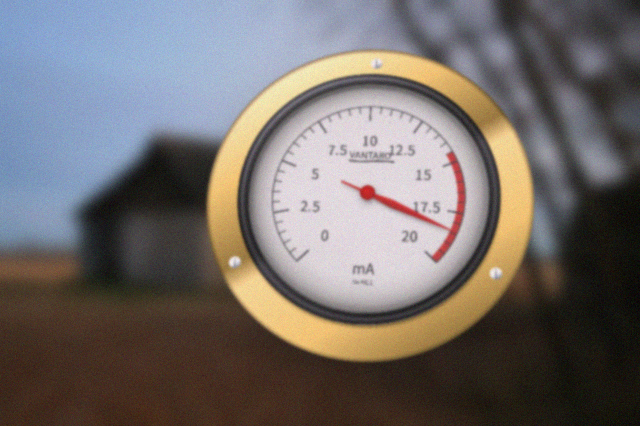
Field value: 18.5mA
